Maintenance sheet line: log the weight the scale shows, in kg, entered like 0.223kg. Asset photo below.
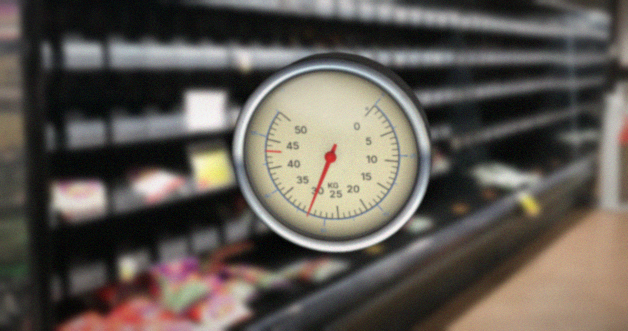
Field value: 30kg
